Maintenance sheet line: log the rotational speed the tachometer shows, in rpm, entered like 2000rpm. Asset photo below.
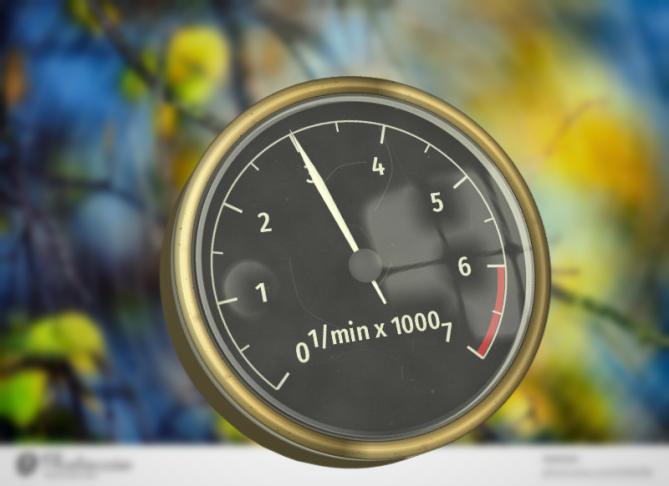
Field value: 3000rpm
